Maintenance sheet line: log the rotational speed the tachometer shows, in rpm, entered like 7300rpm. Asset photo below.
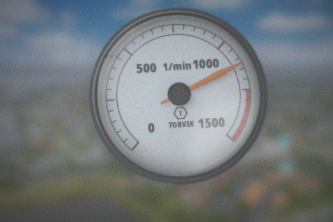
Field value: 1125rpm
